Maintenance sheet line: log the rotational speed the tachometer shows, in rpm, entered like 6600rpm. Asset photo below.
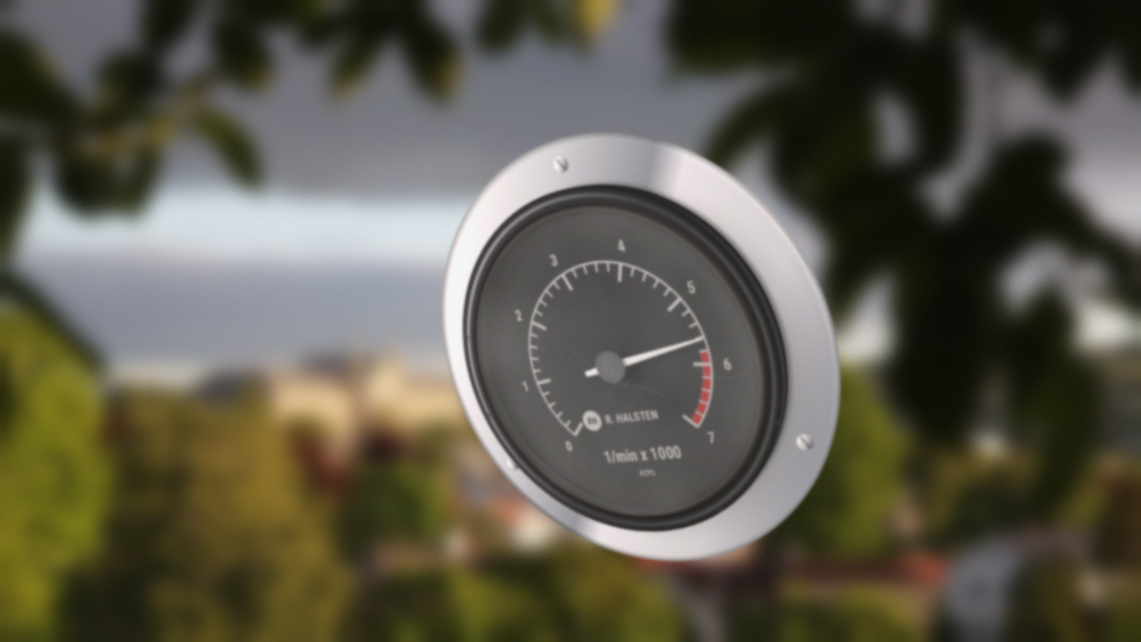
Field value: 5600rpm
